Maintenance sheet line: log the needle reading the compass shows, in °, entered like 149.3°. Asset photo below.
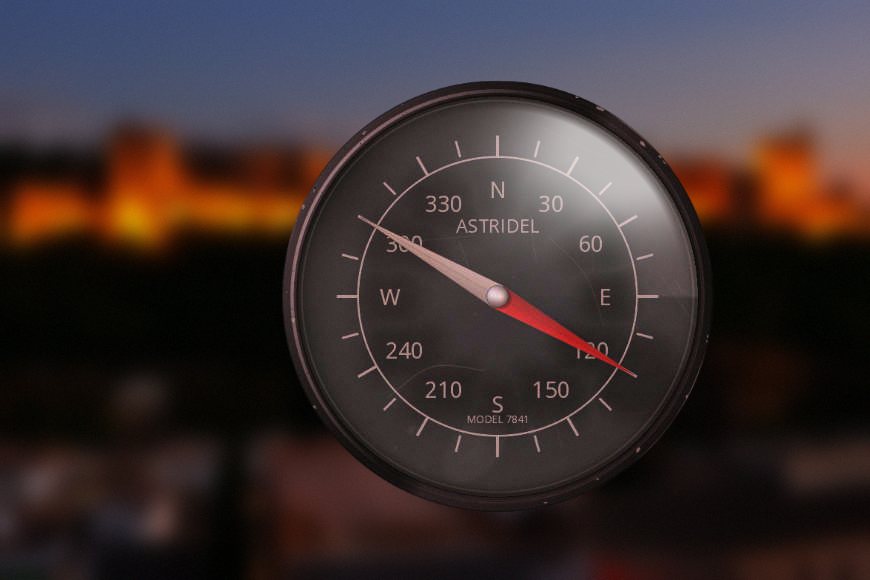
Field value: 120°
